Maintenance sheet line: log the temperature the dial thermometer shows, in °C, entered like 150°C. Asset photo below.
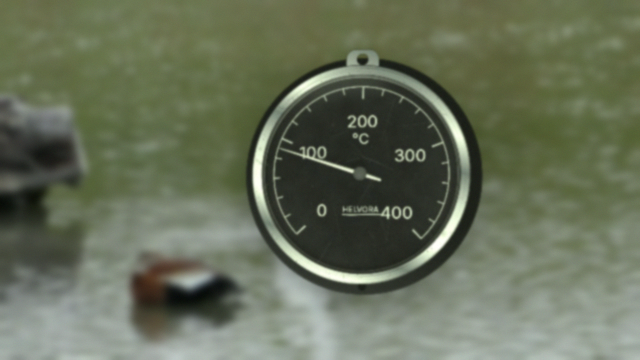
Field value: 90°C
